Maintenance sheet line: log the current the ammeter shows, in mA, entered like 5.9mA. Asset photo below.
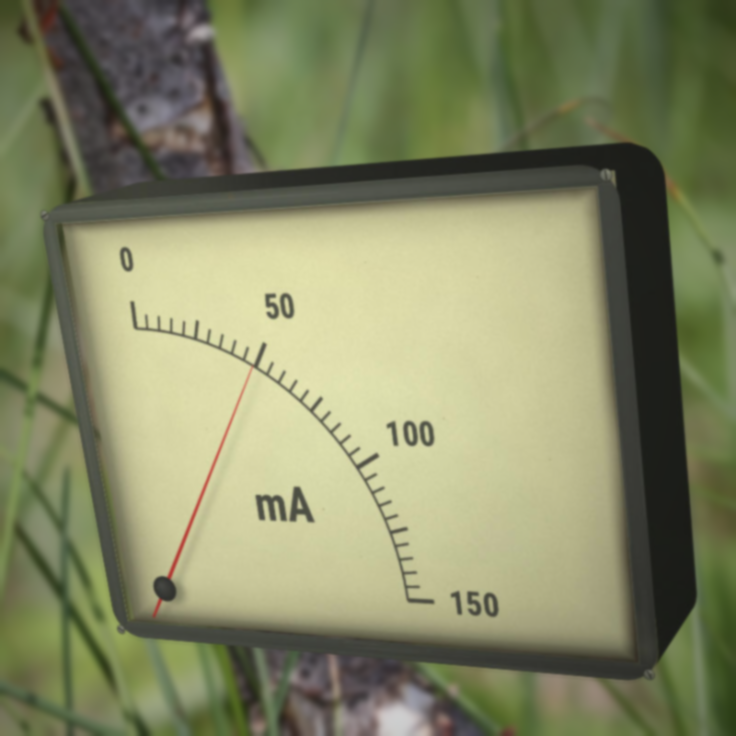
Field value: 50mA
